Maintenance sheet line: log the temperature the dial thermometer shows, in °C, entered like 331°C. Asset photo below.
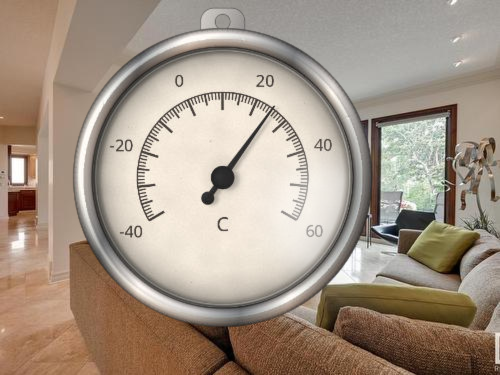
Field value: 25°C
